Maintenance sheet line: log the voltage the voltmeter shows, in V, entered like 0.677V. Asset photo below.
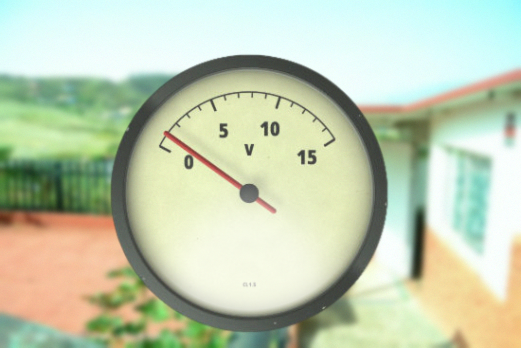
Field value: 1V
